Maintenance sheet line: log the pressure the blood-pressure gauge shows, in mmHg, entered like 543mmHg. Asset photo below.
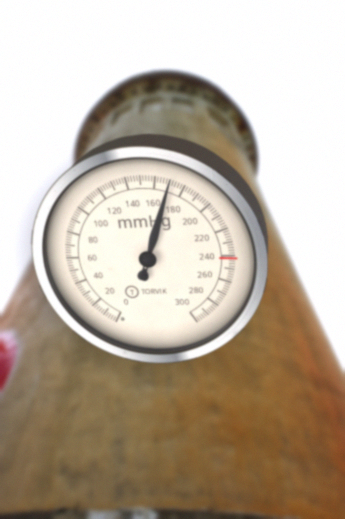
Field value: 170mmHg
